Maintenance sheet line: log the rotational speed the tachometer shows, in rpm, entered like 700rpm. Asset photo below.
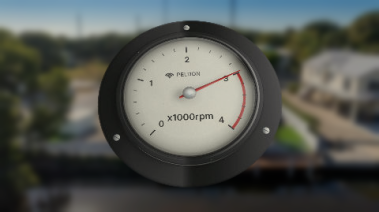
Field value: 3000rpm
